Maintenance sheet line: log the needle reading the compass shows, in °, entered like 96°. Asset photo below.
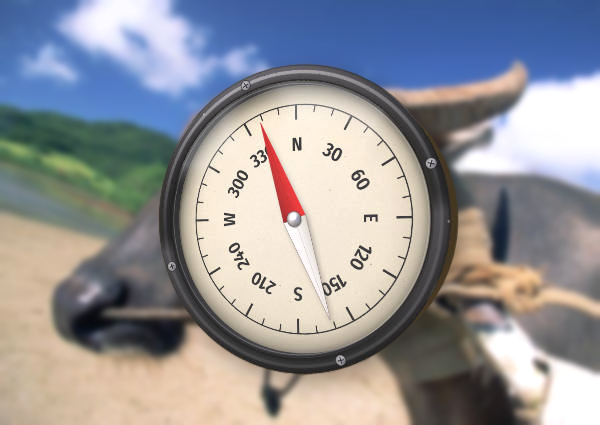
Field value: 340°
